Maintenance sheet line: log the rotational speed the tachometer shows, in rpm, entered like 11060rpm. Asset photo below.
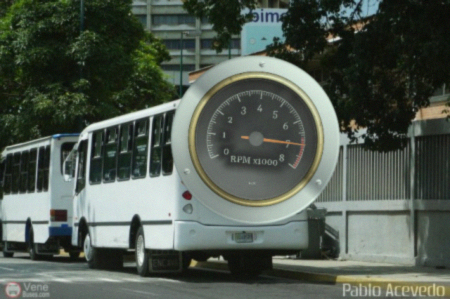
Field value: 7000rpm
